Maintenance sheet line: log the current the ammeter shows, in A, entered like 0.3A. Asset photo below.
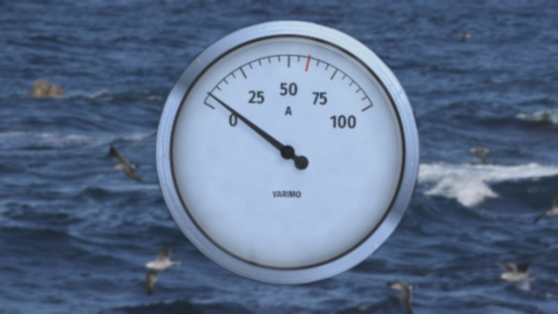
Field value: 5A
